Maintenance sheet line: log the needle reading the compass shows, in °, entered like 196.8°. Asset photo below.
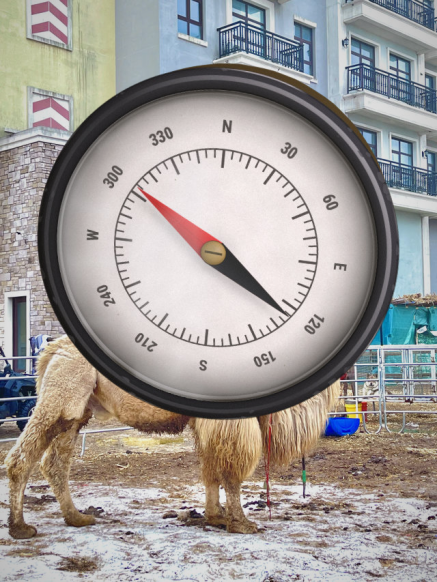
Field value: 305°
